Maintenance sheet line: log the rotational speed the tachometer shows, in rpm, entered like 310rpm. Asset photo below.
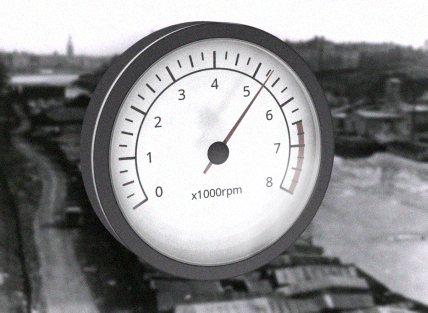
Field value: 5250rpm
